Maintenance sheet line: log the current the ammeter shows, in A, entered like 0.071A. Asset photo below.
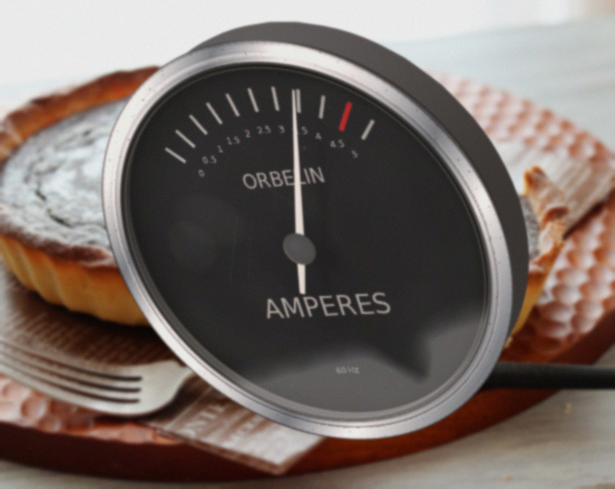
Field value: 3.5A
